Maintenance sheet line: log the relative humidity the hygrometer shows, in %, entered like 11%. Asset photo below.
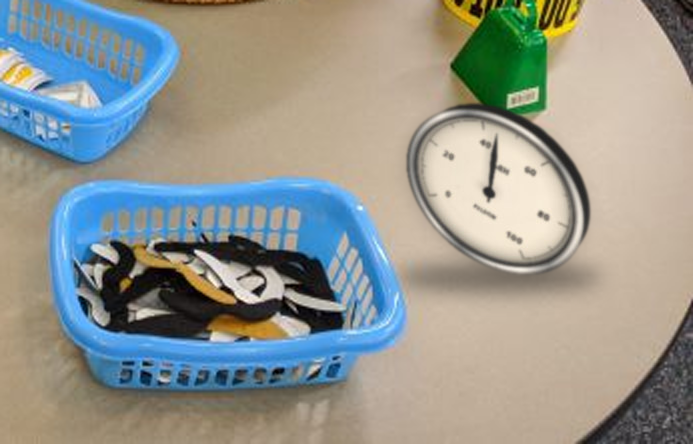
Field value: 45%
